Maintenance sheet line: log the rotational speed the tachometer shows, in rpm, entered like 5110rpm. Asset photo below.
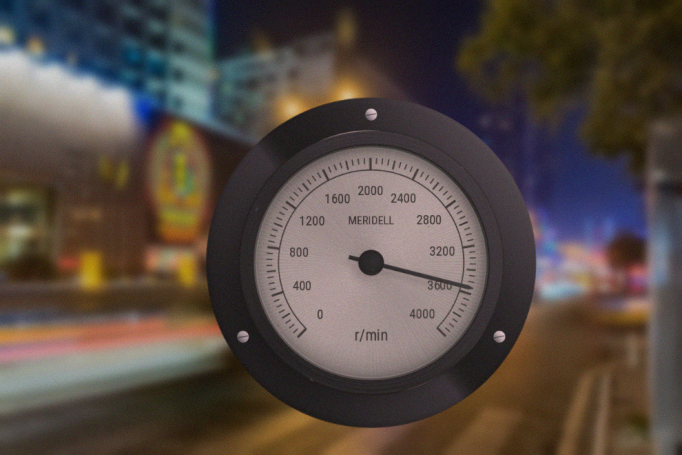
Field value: 3550rpm
